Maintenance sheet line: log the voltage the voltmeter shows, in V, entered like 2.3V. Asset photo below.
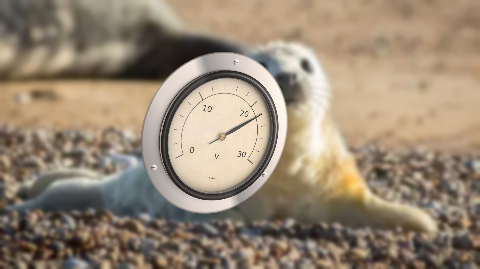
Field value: 22V
